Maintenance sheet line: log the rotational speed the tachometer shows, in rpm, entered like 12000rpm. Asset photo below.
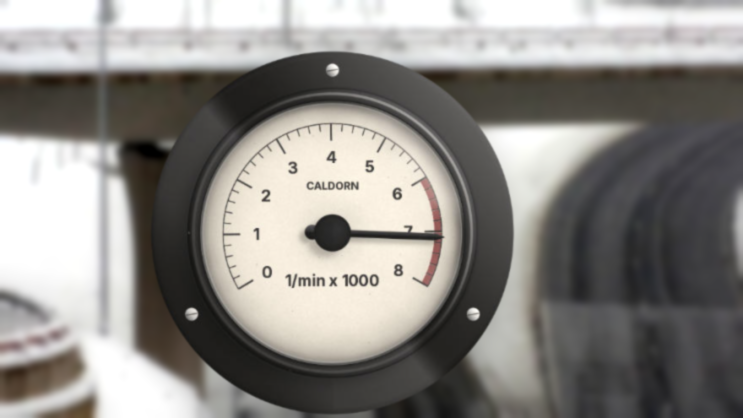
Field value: 7100rpm
